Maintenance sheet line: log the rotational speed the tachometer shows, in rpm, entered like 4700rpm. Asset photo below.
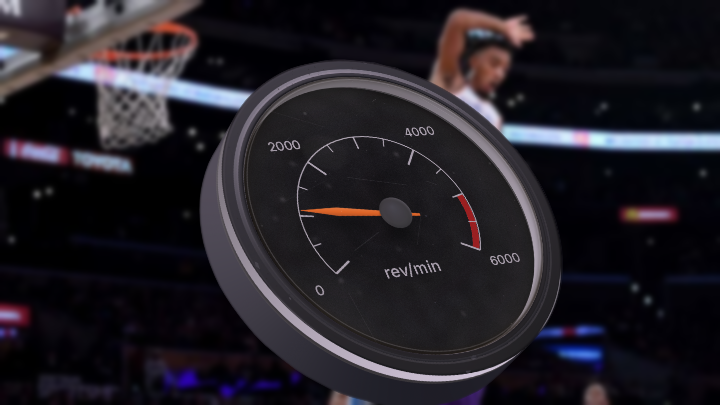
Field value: 1000rpm
